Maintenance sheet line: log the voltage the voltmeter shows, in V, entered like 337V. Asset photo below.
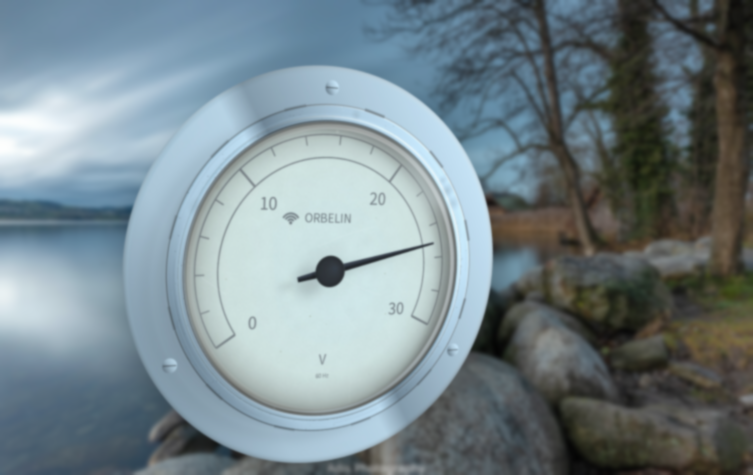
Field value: 25V
